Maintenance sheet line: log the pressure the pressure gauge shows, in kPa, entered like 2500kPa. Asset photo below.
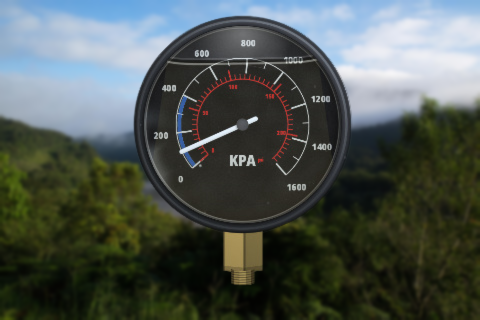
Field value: 100kPa
